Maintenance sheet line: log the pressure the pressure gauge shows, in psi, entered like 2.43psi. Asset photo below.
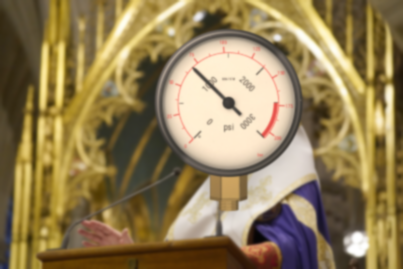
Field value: 1000psi
